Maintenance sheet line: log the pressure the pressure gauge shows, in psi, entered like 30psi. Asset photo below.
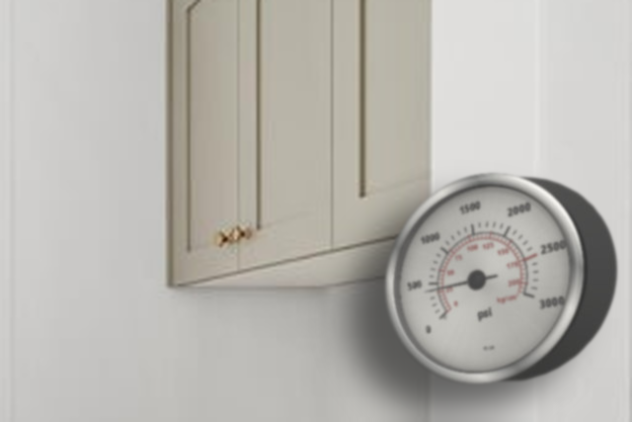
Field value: 400psi
